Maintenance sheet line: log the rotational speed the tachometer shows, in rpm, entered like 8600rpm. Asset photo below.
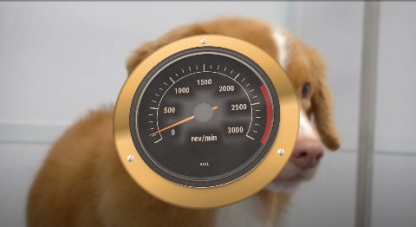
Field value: 100rpm
